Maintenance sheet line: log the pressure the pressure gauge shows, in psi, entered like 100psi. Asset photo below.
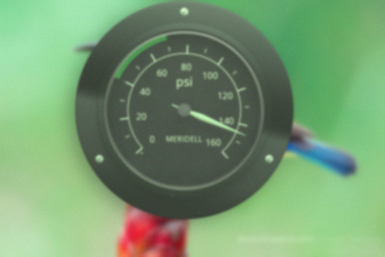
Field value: 145psi
